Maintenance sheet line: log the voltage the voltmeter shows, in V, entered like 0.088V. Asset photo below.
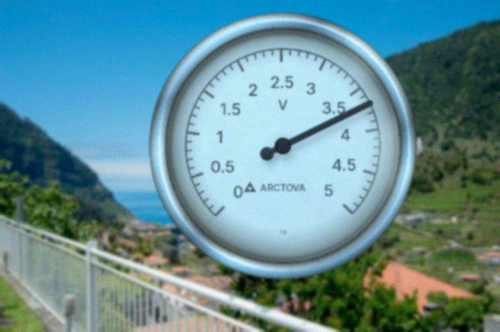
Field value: 3.7V
